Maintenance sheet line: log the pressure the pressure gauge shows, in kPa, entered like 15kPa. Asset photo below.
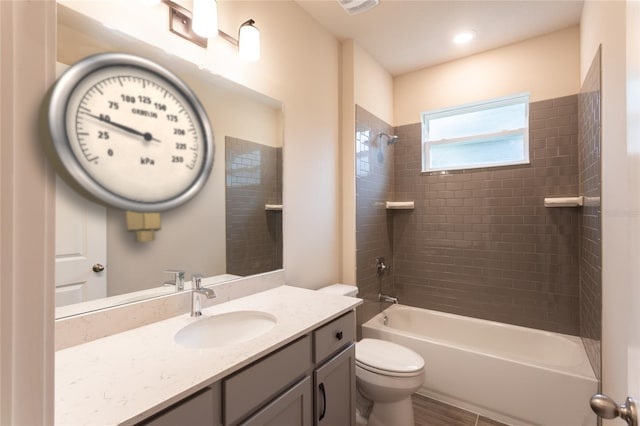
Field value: 45kPa
